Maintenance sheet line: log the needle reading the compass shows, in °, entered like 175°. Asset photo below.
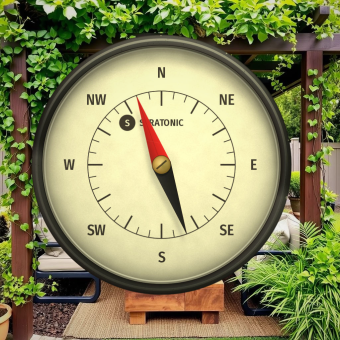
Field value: 340°
